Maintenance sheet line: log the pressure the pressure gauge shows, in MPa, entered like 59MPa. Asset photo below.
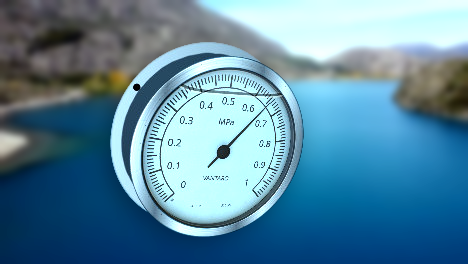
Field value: 0.65MPa
